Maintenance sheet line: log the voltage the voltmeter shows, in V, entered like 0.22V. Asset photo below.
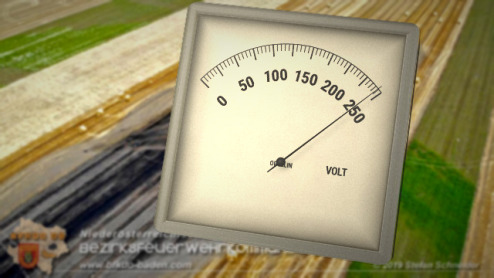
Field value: 245V
